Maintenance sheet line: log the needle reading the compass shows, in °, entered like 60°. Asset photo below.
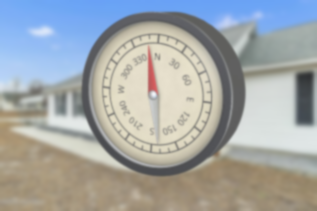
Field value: 350°
